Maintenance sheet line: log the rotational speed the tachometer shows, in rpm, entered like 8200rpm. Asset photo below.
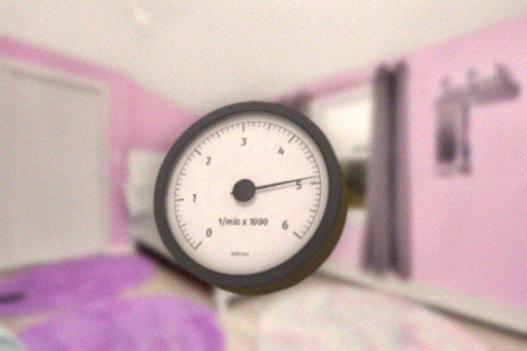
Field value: 4900rpm
